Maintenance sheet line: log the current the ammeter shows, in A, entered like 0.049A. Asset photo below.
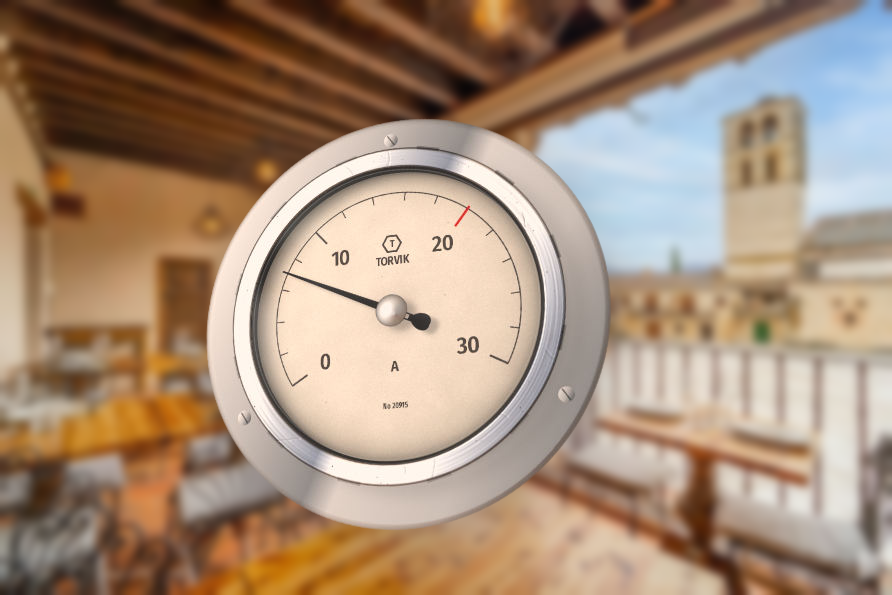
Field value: 7A
